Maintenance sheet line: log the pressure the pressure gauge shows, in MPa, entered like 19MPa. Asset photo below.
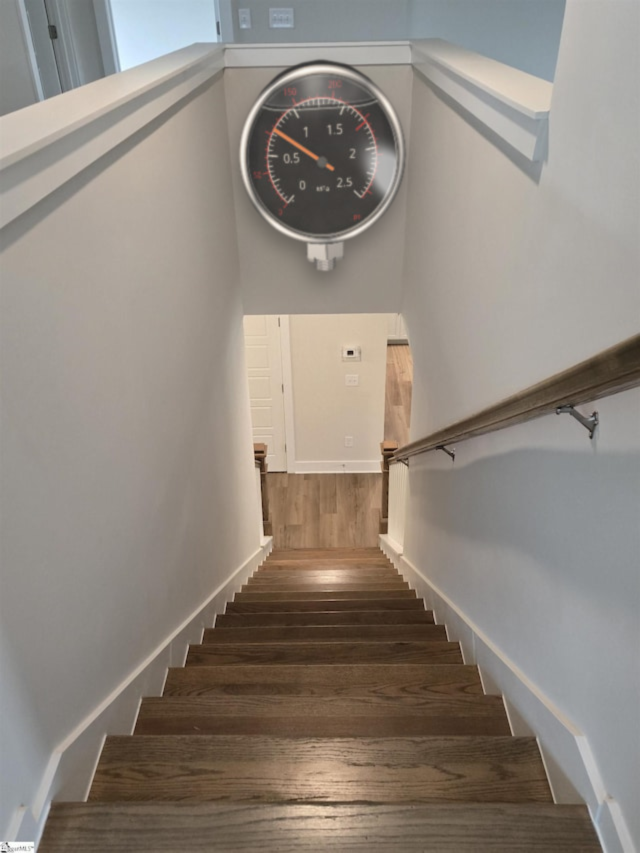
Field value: 0.75MPa
